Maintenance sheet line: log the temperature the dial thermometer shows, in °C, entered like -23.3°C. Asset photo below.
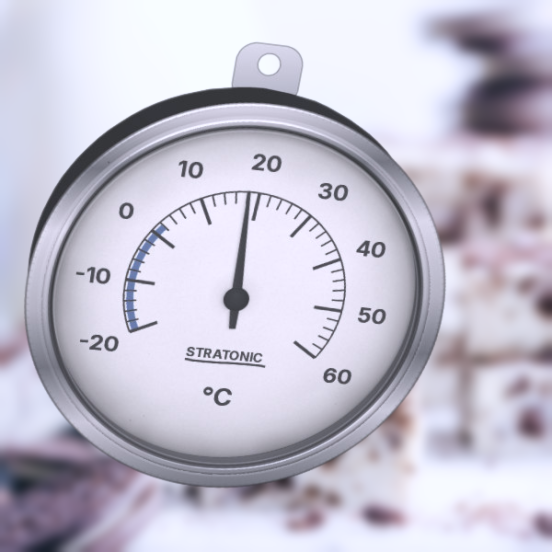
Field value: 18°C
